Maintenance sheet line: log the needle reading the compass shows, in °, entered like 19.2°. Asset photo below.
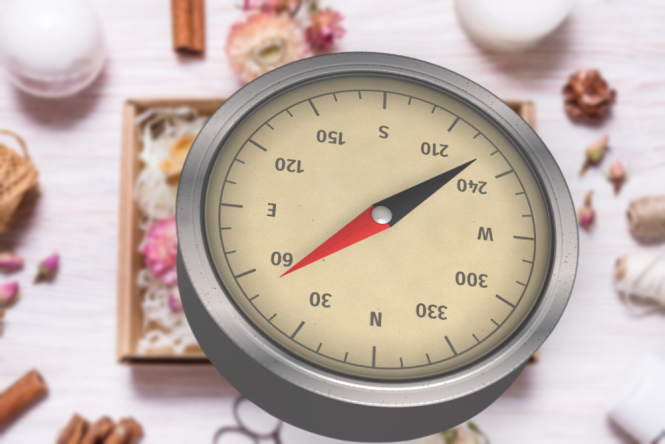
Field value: 50°
